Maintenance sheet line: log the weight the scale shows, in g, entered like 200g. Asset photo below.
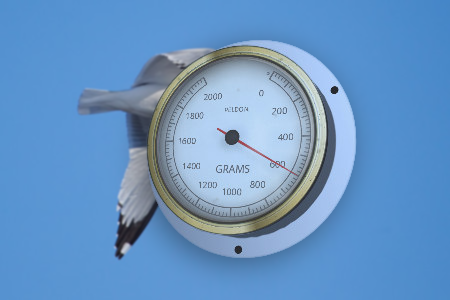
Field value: 600g
